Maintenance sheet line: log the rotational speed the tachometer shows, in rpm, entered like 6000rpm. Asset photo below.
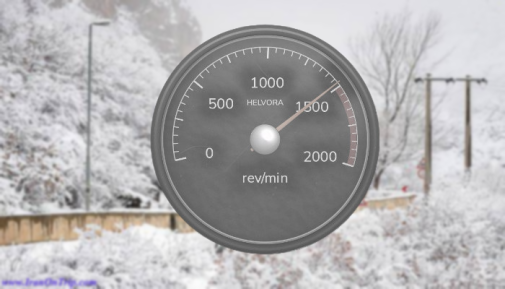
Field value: 1475rpm
